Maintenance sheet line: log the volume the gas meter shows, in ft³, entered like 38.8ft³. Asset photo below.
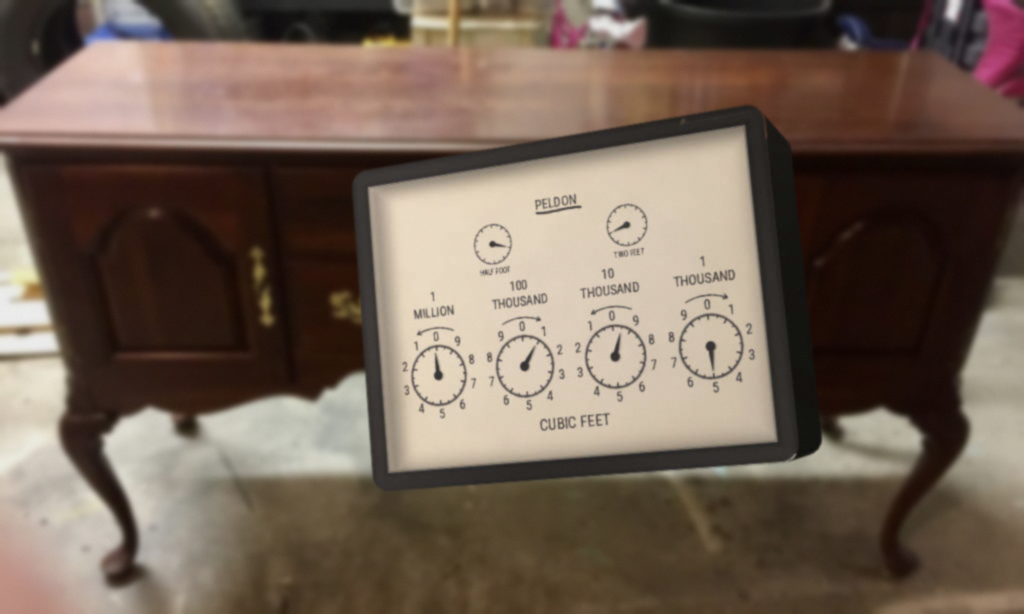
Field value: 9500ft³
